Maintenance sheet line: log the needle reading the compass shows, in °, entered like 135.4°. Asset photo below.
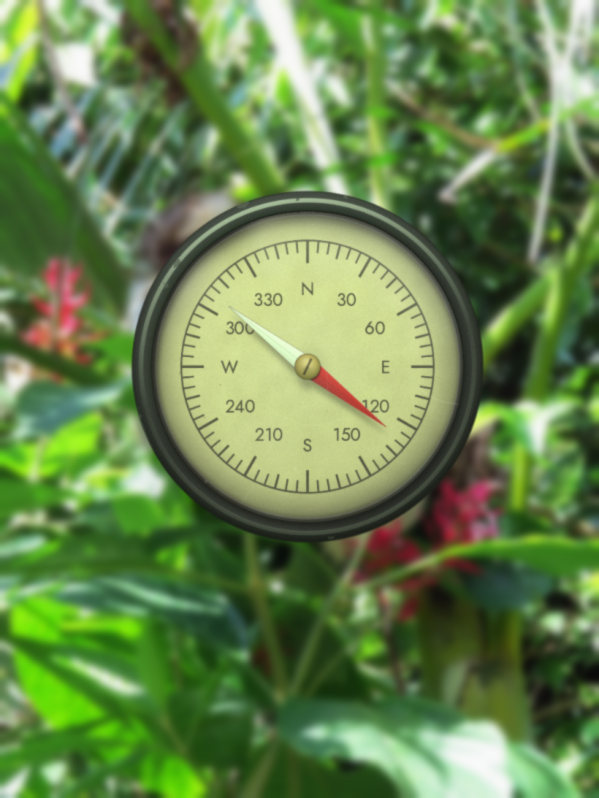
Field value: 127.5°
